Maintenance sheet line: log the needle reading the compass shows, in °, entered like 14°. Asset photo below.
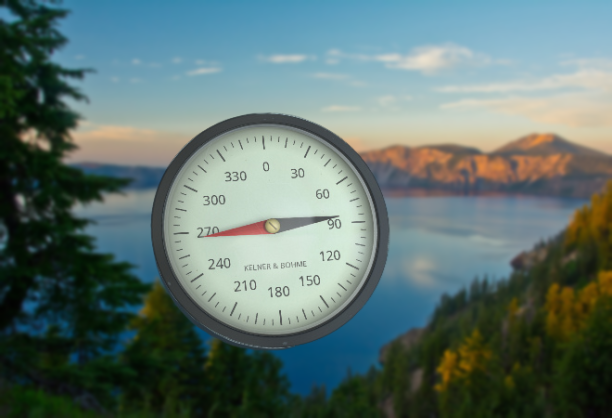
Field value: 265°
